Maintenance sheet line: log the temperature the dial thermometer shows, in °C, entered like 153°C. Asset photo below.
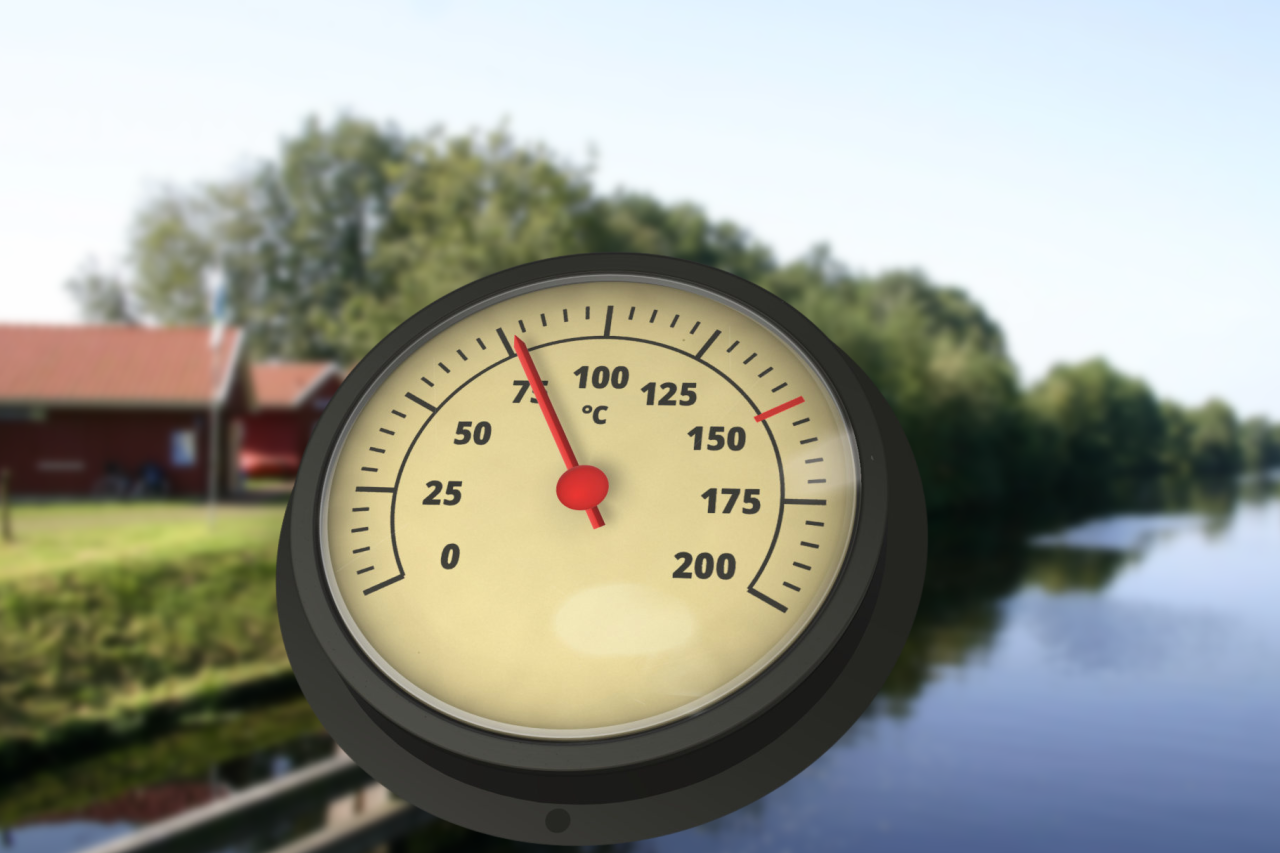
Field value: 77.5°C
